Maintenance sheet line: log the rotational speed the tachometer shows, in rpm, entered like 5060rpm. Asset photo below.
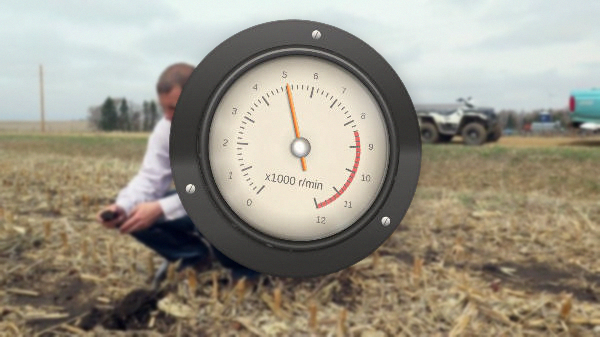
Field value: 5000rpm
